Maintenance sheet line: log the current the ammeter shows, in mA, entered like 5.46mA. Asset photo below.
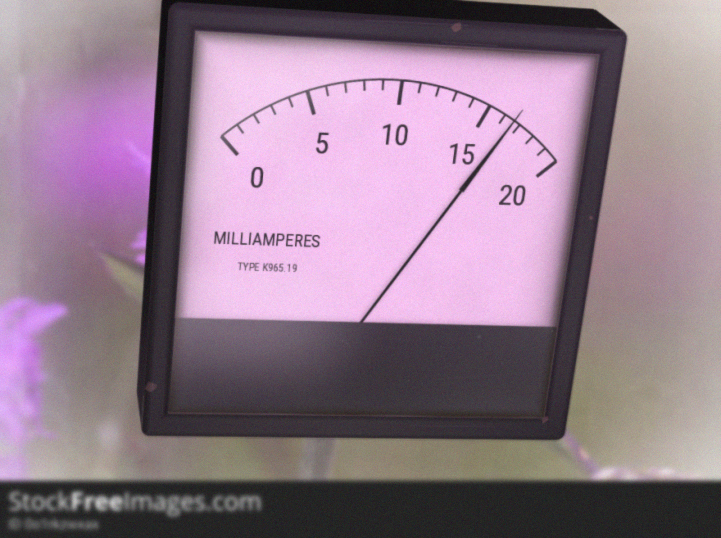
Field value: 16.5mA
